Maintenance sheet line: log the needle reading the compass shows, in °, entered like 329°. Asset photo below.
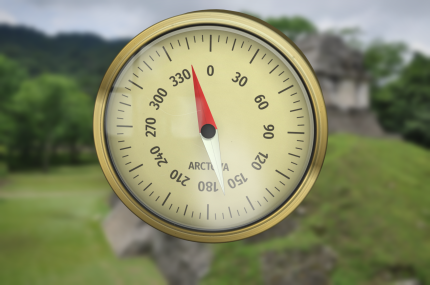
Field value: 345°
